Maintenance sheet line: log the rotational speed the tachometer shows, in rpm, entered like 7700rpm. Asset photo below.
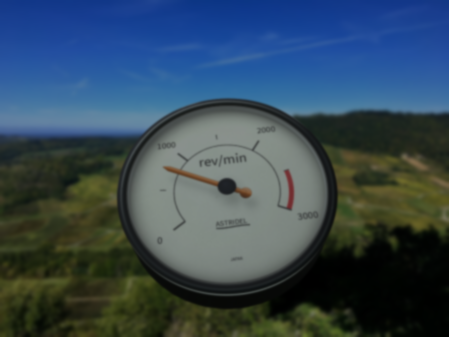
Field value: 750rpm
